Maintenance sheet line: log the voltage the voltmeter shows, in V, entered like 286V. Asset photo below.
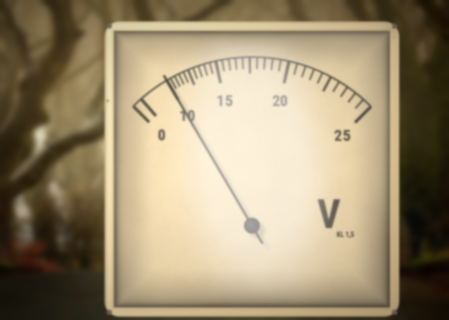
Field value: 10V
